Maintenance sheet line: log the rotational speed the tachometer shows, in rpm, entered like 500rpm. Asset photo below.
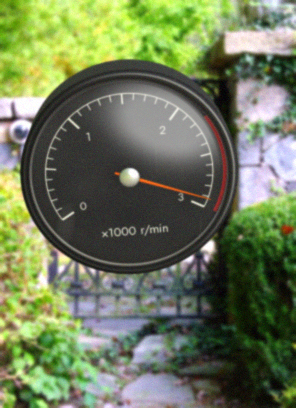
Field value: 2900rpm
